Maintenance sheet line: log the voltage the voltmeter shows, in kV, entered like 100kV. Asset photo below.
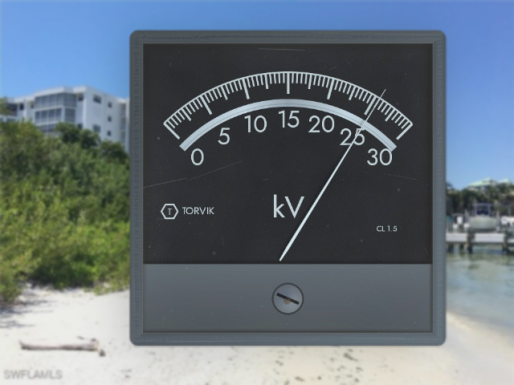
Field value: 25.5kV
